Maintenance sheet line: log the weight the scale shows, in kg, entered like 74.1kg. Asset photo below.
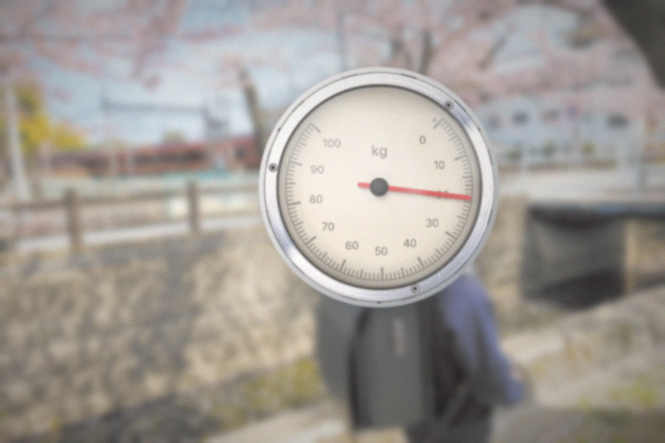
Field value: 20kg
